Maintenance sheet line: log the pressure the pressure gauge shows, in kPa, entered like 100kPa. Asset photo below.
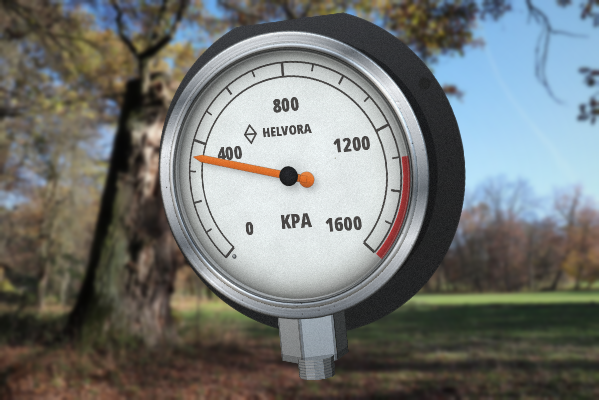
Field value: 350kPa
